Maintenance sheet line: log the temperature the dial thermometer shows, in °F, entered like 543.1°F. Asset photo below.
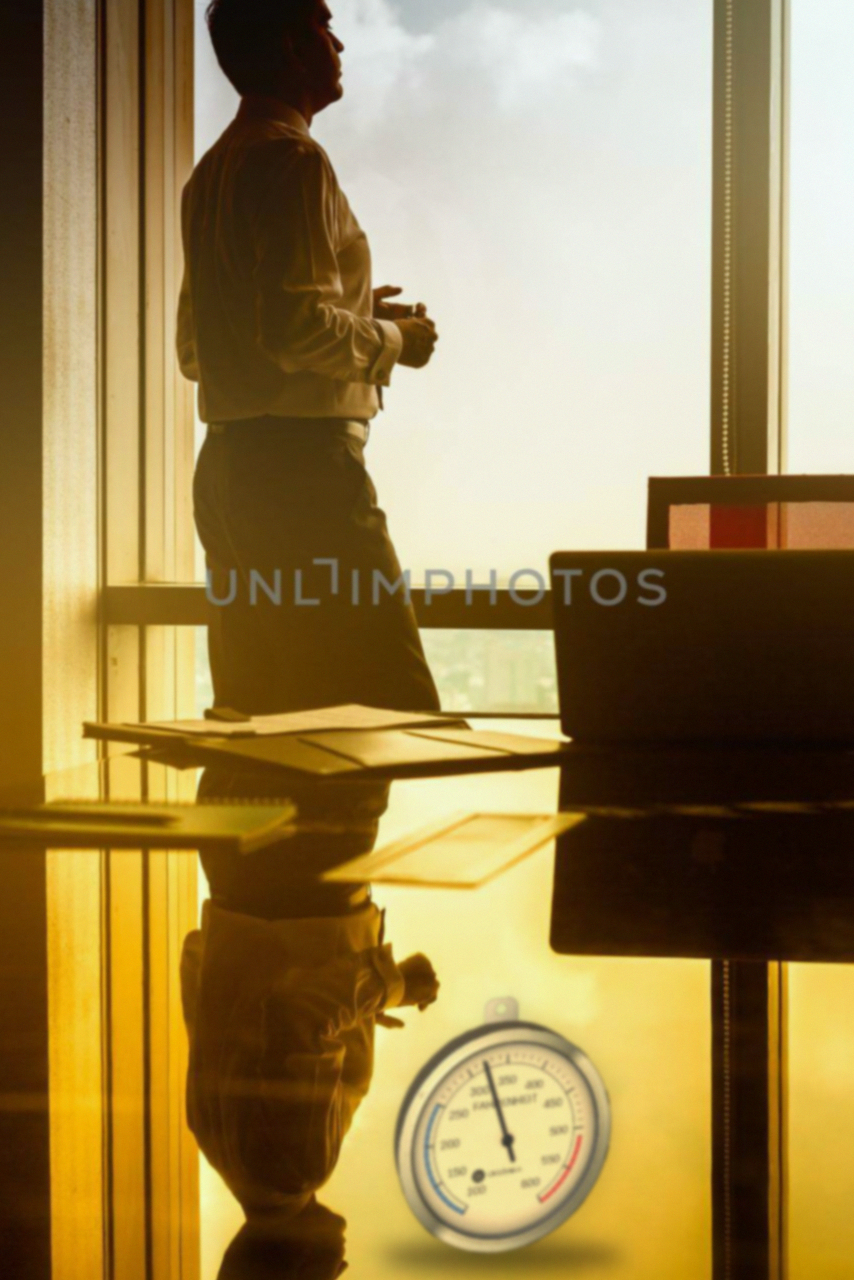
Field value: 320°F
